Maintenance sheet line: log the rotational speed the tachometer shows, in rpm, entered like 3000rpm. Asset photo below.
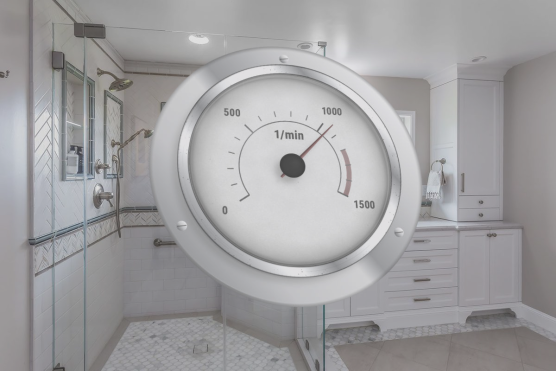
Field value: 1050rpm
